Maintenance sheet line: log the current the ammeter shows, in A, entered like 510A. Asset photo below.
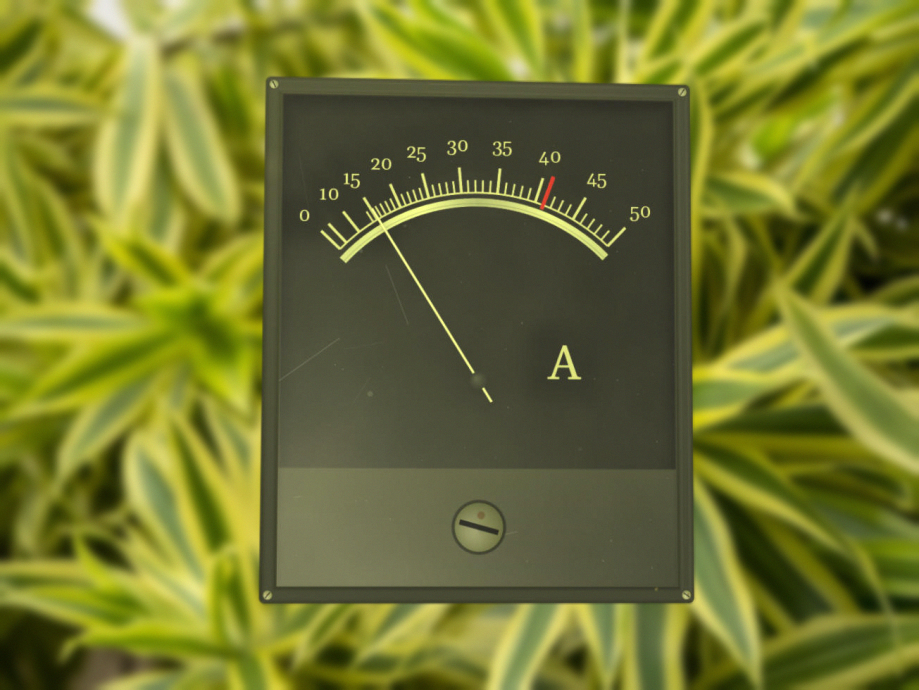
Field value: 15A
